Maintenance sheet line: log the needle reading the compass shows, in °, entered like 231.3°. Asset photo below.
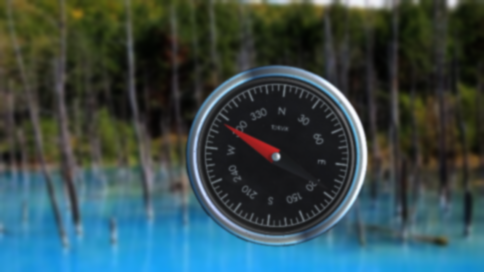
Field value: 295°
